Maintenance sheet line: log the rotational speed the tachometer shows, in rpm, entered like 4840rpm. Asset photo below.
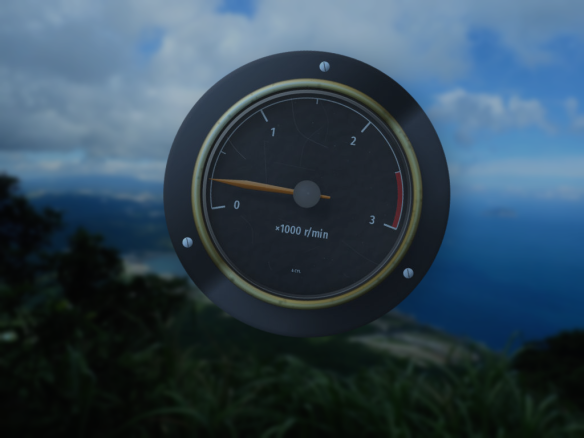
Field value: 250rpm
